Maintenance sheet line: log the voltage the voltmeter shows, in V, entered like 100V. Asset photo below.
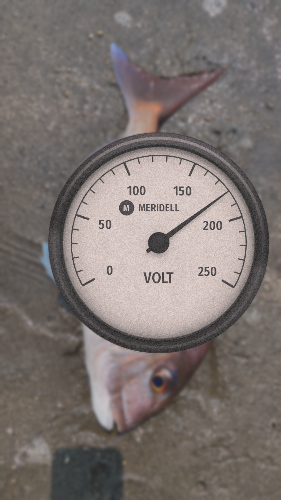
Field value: 180V
